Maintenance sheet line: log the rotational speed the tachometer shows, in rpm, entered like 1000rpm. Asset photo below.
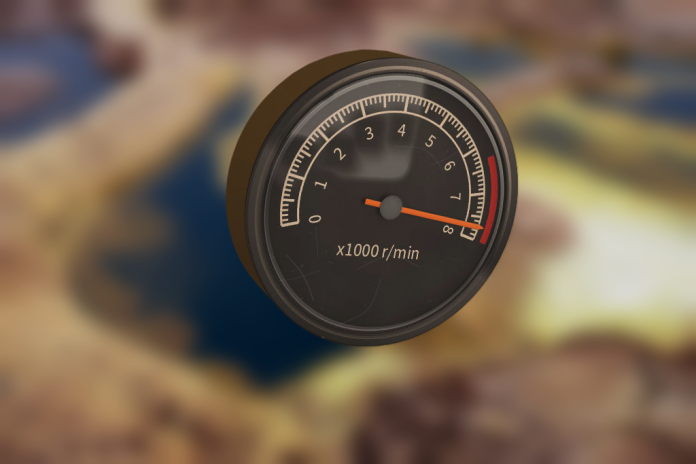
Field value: 7700rpm
